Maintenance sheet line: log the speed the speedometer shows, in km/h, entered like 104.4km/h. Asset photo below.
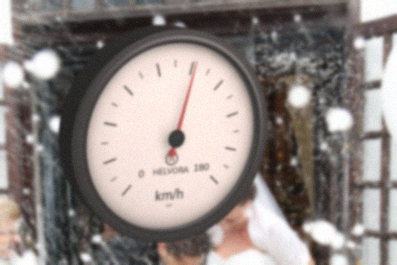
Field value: 100km/h
